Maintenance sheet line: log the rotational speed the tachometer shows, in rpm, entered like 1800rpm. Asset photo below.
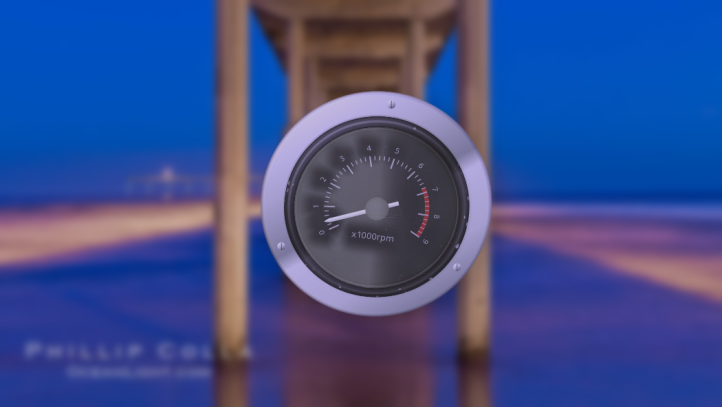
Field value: 400rpm
